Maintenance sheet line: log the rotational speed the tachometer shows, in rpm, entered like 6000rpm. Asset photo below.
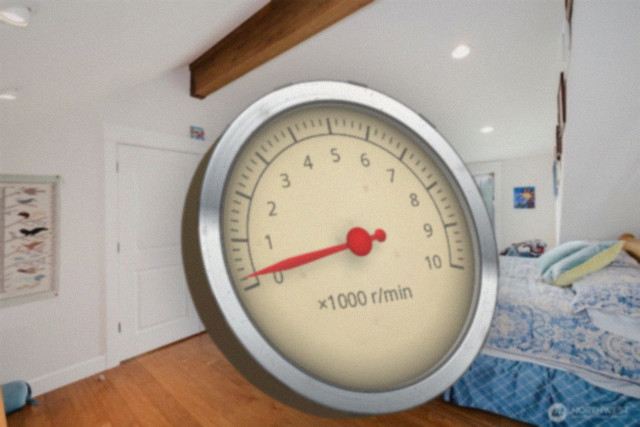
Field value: 200rpm
